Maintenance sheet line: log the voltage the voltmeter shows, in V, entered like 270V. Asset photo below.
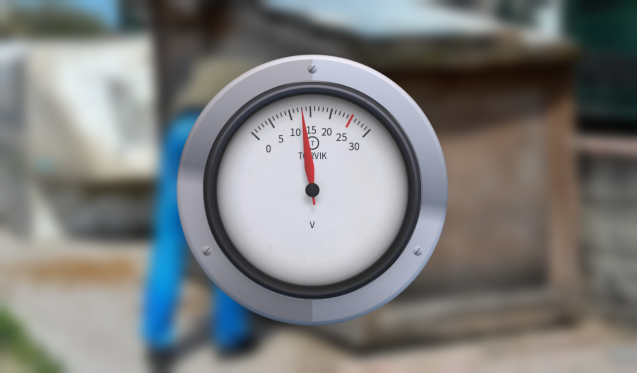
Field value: 13V
